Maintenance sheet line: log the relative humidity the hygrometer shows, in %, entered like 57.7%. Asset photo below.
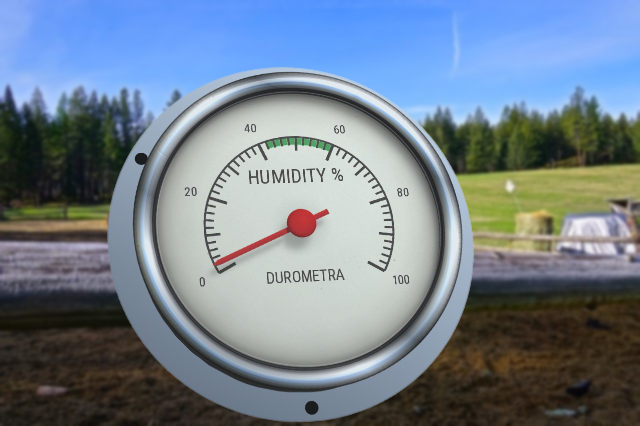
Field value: 2%
